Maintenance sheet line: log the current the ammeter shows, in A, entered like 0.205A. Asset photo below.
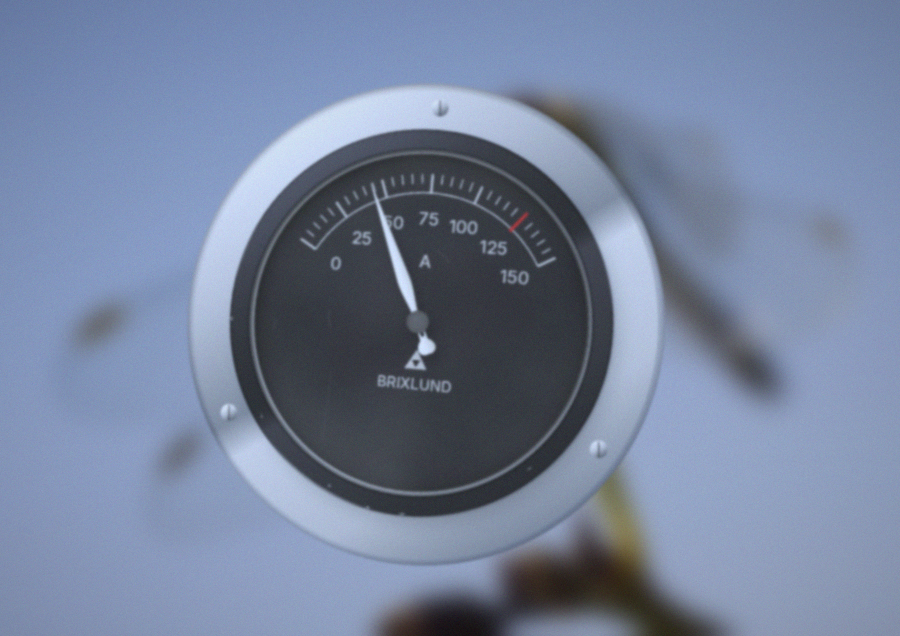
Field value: 45A
